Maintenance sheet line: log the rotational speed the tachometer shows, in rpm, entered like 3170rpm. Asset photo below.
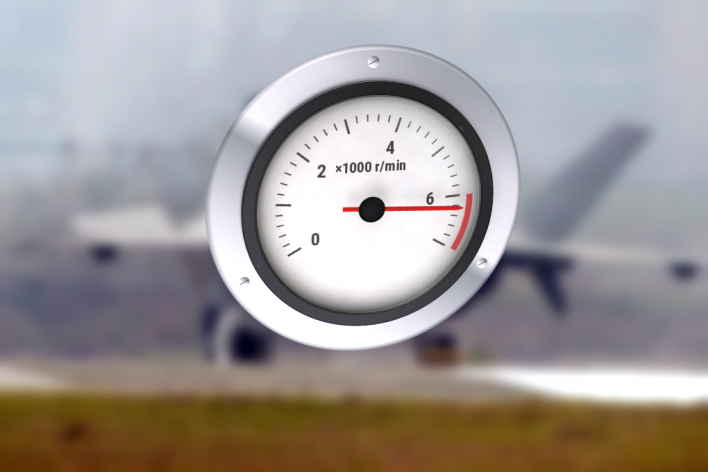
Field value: 6200rpm
